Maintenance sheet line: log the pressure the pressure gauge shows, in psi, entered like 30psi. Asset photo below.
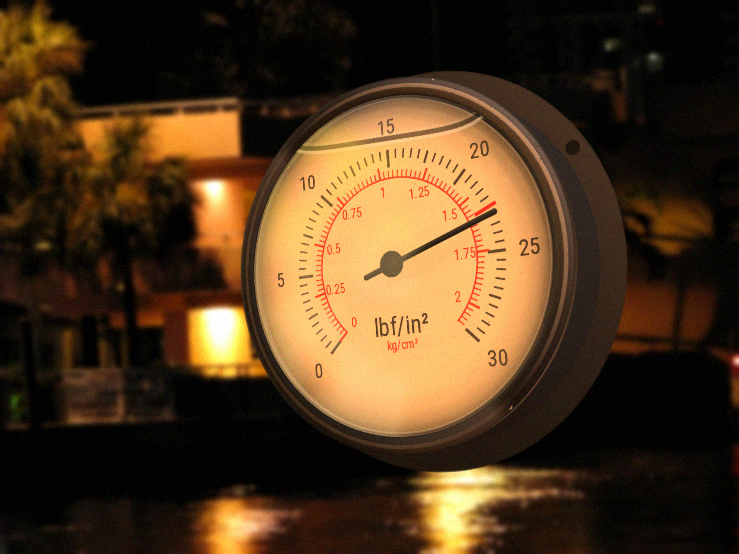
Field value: 23psi
